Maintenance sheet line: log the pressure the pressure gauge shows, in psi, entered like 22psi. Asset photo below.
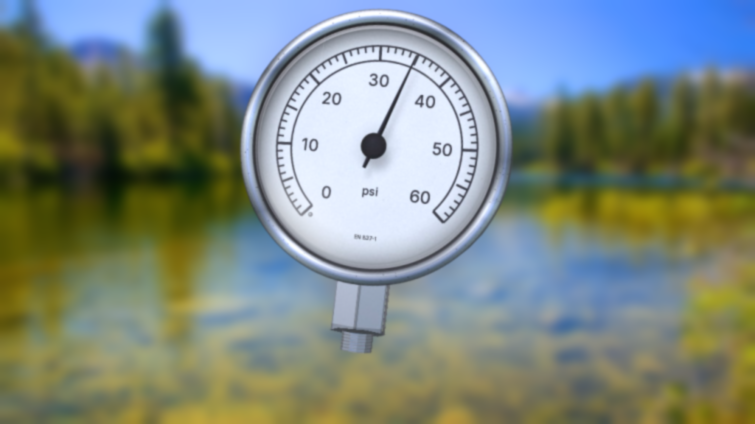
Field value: 35psi
